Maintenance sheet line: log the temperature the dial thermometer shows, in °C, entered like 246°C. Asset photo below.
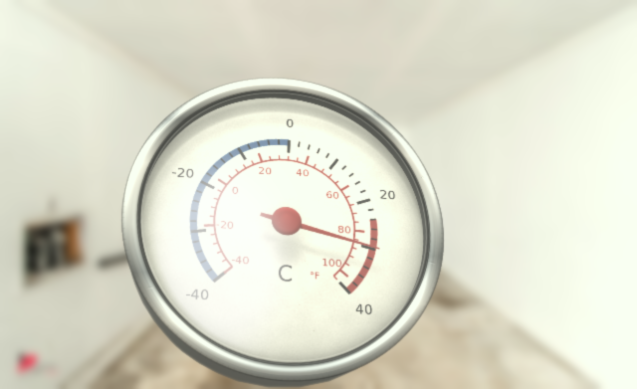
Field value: 30°C
